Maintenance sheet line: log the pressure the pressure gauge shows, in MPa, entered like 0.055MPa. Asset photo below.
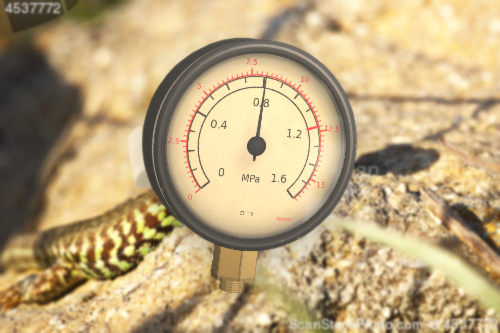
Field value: 0.8MPa
